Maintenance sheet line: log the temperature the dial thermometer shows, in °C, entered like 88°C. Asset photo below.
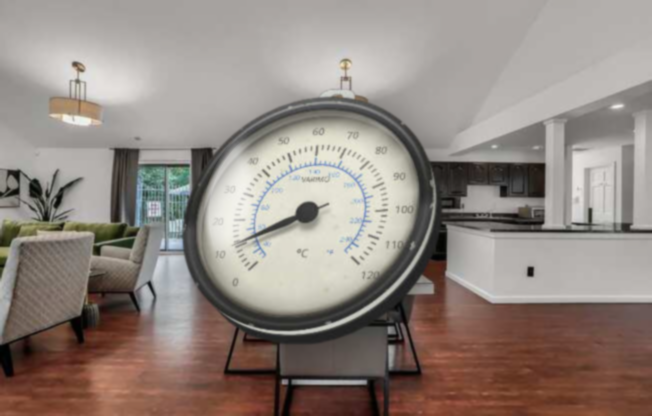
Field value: 10°C
